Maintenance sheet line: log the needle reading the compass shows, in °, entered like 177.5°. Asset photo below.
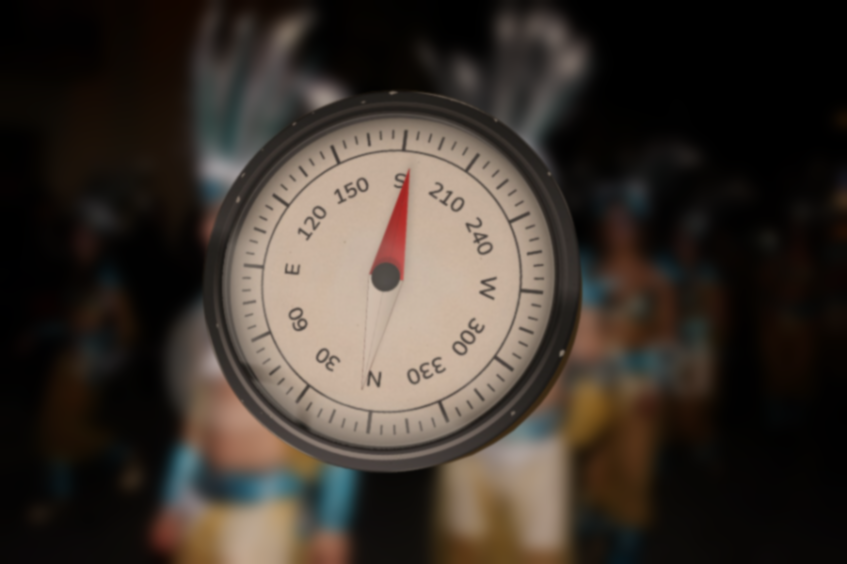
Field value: 185°
